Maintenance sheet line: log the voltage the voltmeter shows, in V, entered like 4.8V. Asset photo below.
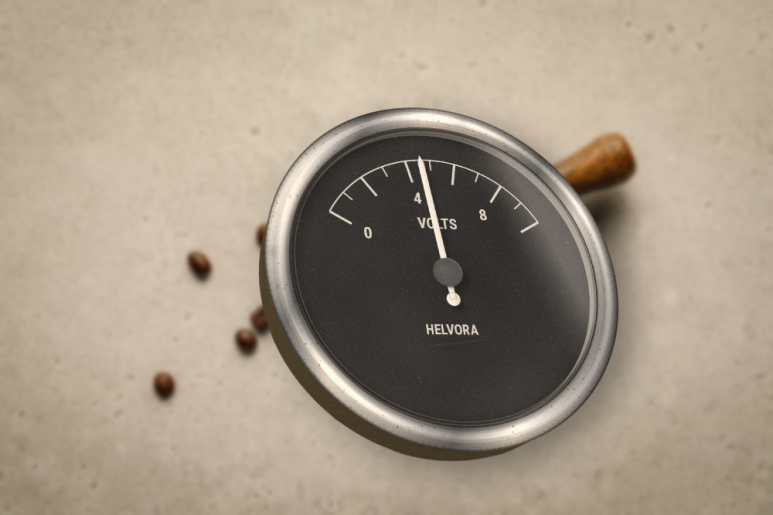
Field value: 4.5V
